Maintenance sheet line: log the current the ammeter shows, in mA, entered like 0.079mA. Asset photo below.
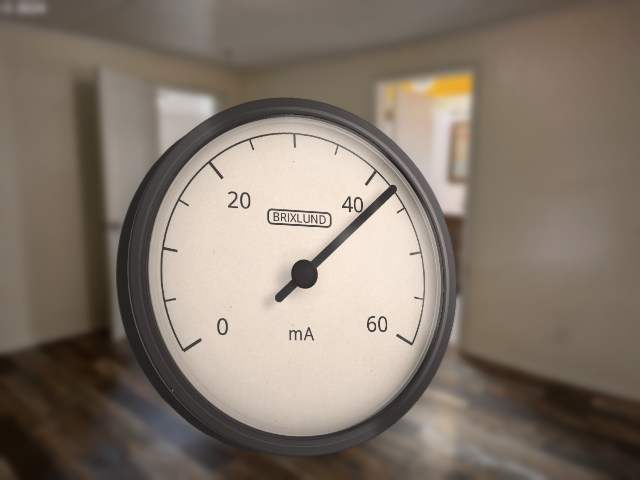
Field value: 42.5mA
